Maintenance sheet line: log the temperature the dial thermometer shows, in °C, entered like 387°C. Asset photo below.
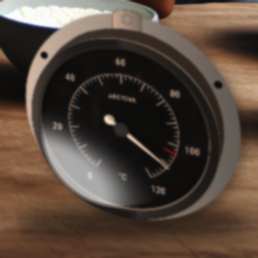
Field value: 110°C
